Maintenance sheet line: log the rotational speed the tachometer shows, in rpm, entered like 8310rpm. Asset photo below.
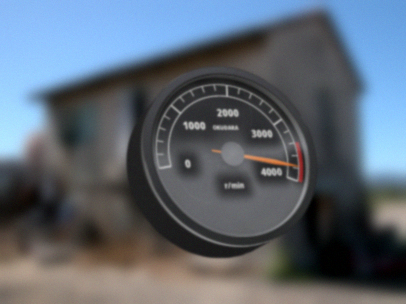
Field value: 3800rpm
